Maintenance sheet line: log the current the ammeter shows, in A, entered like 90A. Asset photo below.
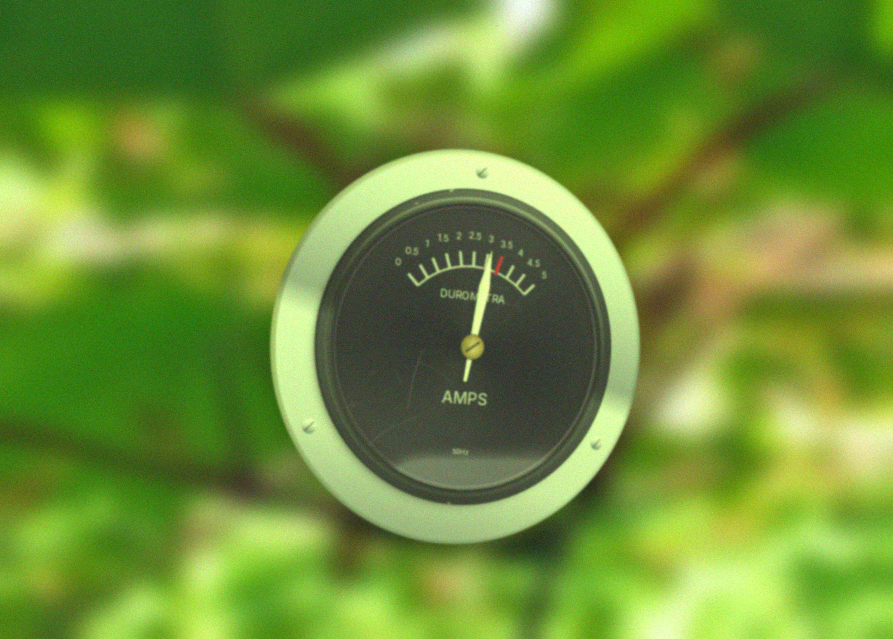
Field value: 3A
